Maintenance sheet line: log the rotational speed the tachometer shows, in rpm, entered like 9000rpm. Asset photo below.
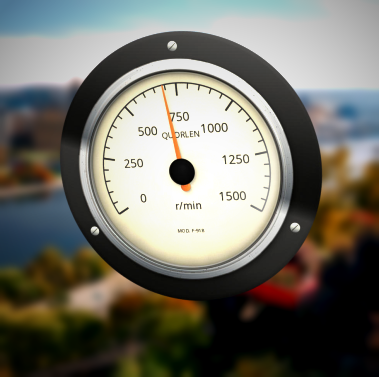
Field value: 700rpm
